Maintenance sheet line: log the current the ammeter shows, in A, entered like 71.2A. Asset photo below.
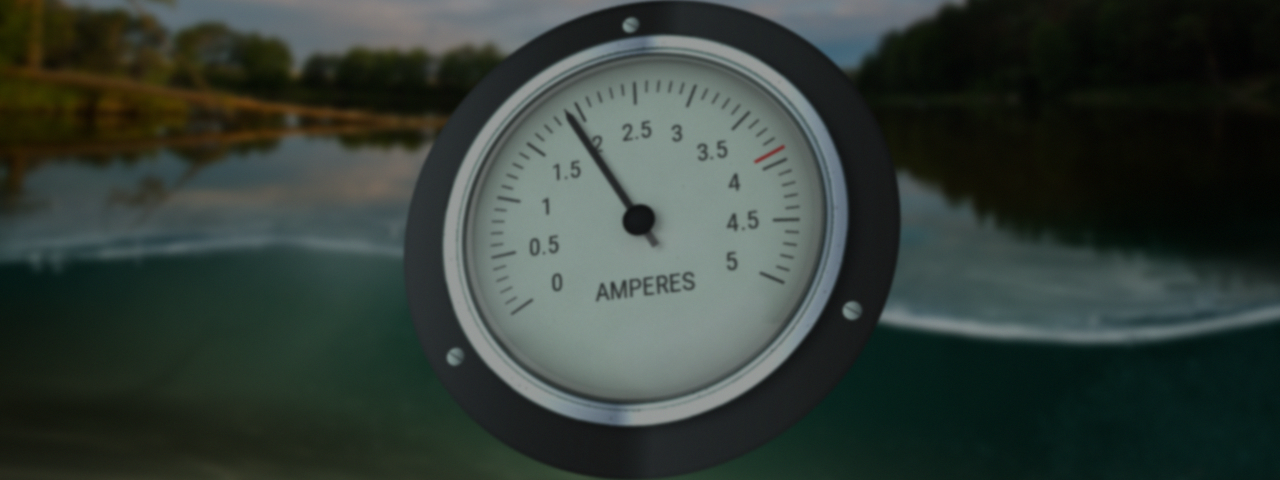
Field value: 1.9A
